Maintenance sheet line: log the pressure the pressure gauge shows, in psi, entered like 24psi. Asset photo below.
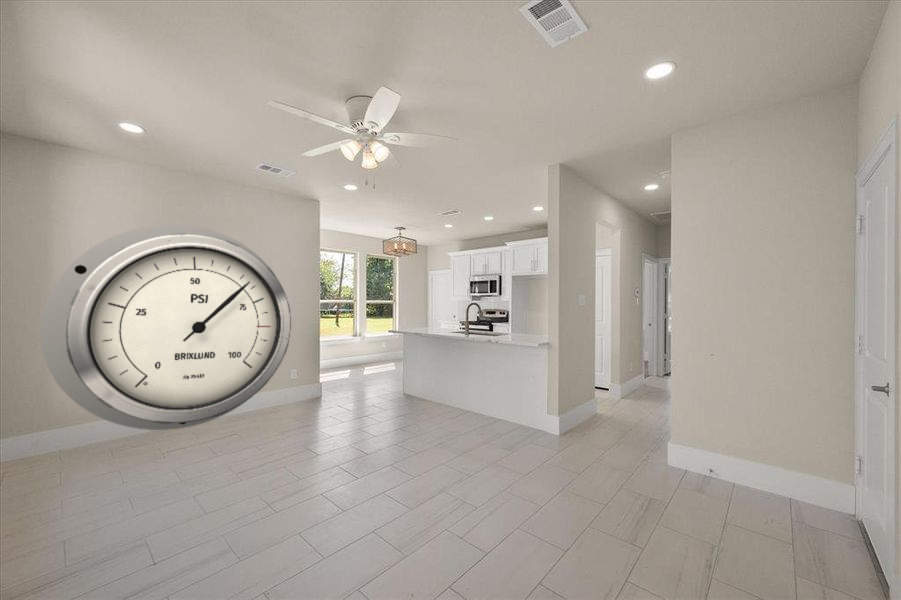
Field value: 67.5psi
